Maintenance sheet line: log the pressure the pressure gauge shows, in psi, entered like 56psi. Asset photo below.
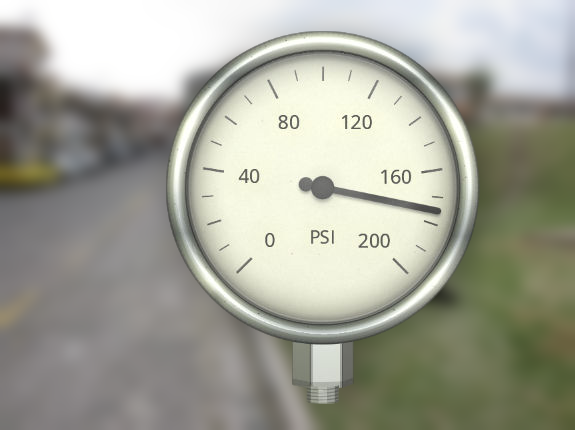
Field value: 175psi
